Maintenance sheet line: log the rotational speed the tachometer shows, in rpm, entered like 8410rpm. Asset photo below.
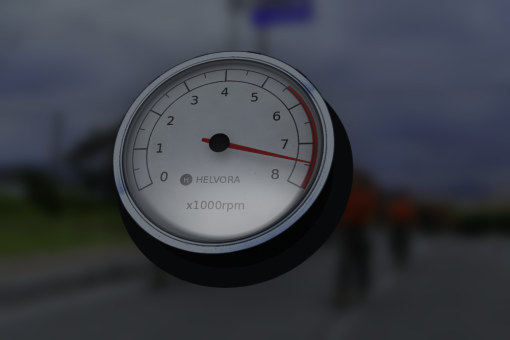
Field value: 7500rpm
